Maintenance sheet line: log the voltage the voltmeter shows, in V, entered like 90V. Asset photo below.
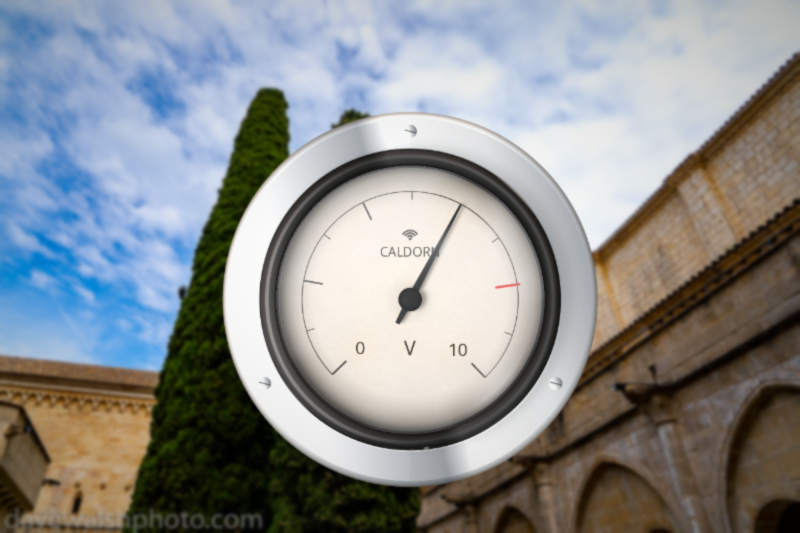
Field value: 6V
